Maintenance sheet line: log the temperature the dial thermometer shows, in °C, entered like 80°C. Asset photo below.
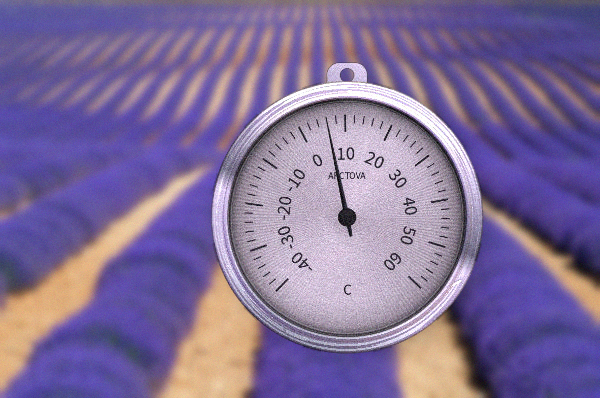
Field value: 6°C
